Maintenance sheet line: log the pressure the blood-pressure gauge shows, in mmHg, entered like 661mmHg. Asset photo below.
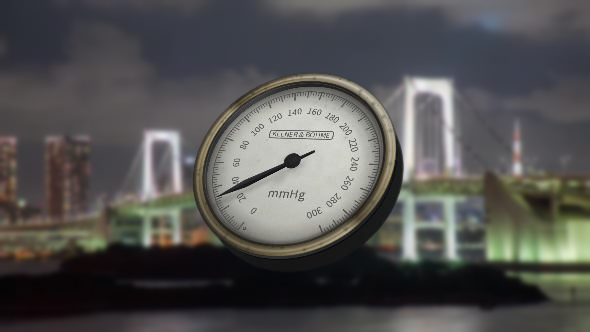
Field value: 30mmHg
